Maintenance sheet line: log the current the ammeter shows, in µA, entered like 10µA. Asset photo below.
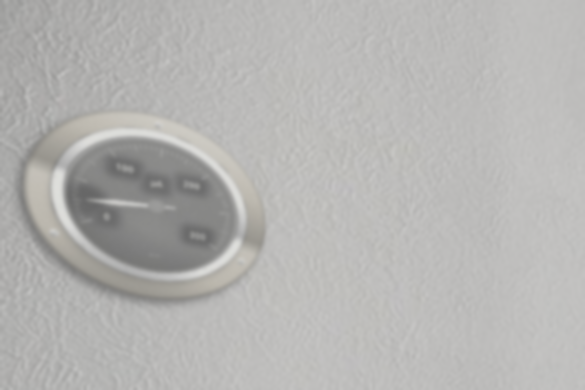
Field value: 25µA
